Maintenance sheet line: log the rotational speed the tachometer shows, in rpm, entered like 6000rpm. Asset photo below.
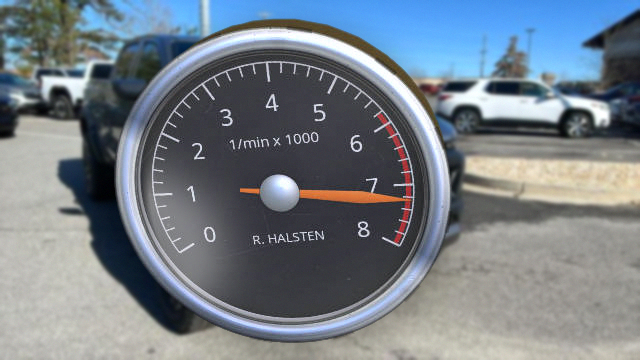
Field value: 7200rpm
